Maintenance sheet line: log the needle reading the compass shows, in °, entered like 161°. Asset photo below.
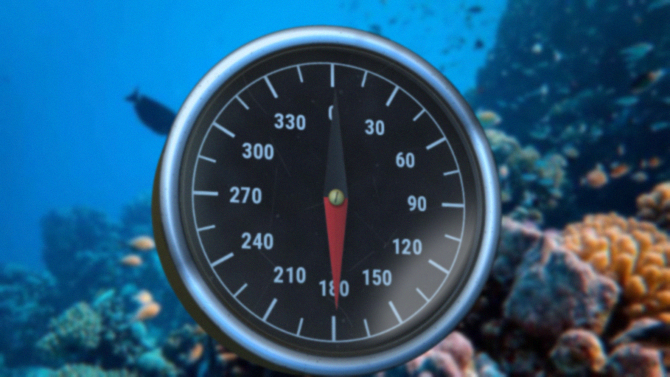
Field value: 180°
